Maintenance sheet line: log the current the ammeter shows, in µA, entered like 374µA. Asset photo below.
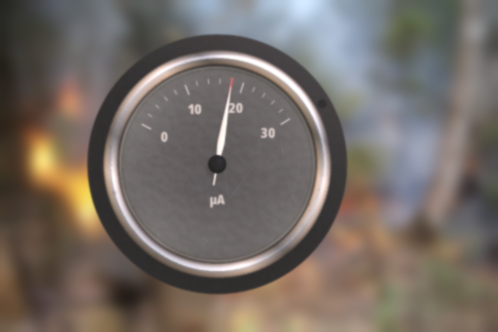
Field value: 18µA
